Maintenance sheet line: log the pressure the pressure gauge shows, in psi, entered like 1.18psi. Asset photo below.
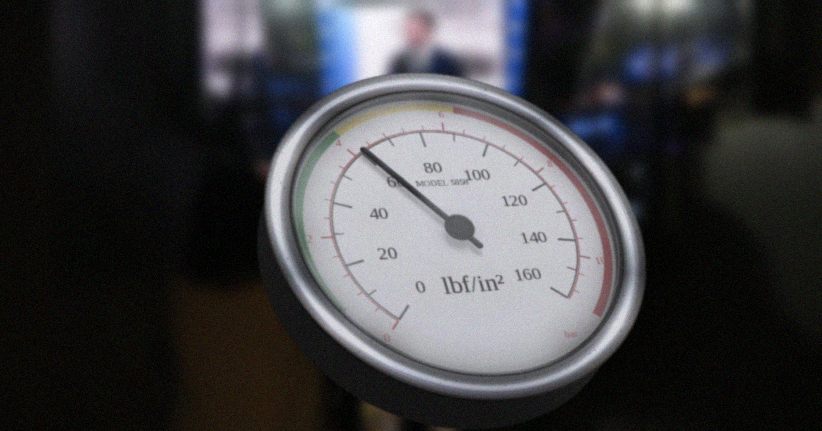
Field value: 60psi
